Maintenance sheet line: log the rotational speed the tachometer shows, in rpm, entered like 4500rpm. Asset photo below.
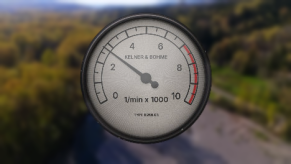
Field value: 2750rpm
